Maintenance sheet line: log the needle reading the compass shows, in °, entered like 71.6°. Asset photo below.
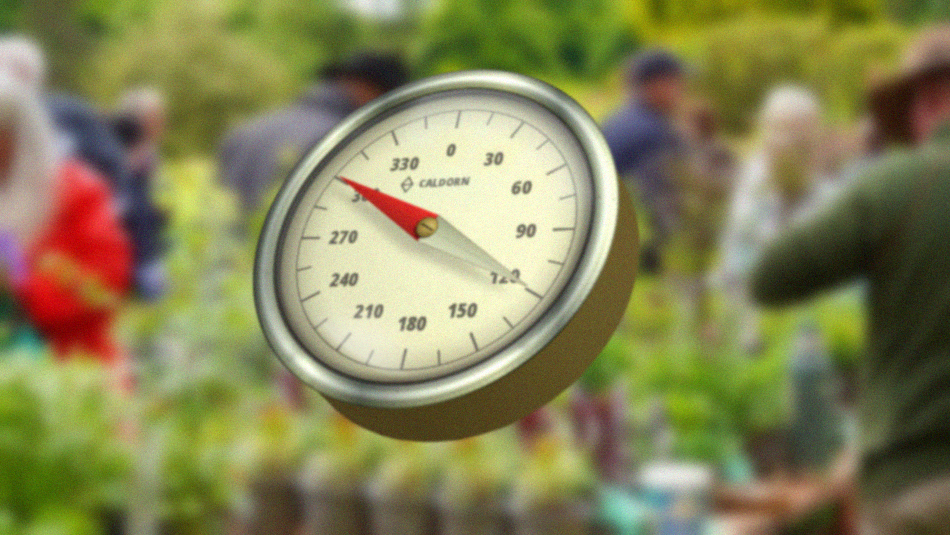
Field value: 300°
